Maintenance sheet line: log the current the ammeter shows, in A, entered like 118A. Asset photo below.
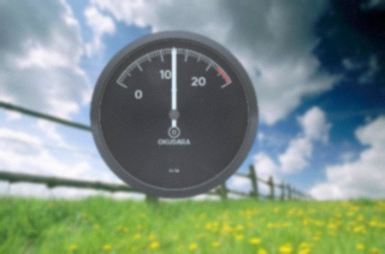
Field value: 12.5A
